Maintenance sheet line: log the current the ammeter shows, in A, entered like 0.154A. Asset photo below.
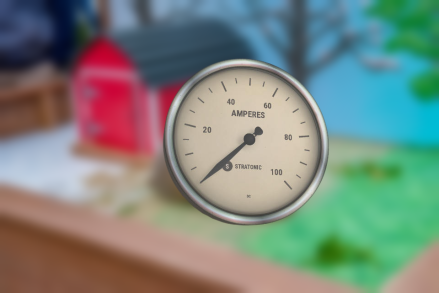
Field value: 0A
